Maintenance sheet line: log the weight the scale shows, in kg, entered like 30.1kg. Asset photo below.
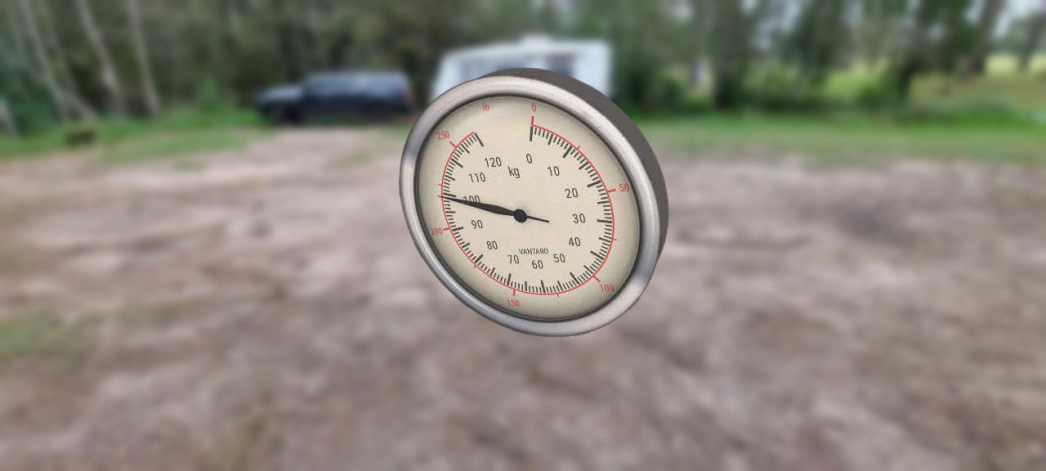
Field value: 100kg
